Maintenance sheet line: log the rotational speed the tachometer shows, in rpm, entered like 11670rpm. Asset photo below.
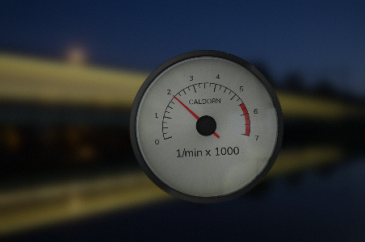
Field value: 2000rpm
